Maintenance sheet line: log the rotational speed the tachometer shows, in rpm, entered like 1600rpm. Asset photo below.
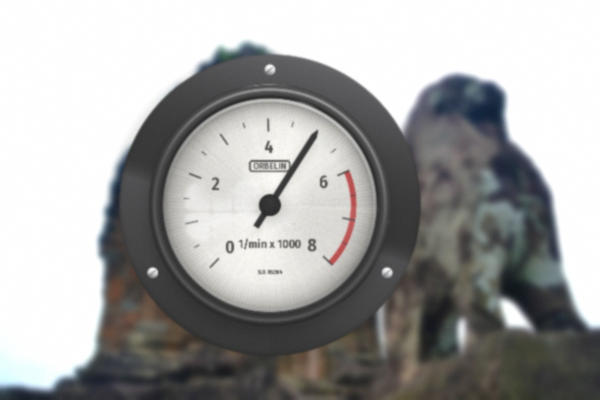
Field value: 5000rpm
